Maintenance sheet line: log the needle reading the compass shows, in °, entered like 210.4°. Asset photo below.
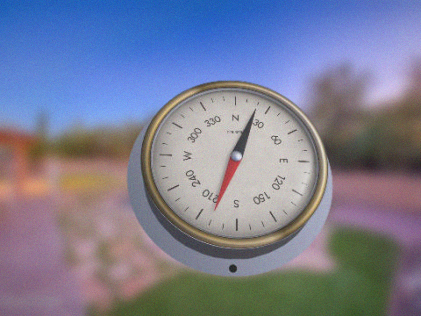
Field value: 200°
